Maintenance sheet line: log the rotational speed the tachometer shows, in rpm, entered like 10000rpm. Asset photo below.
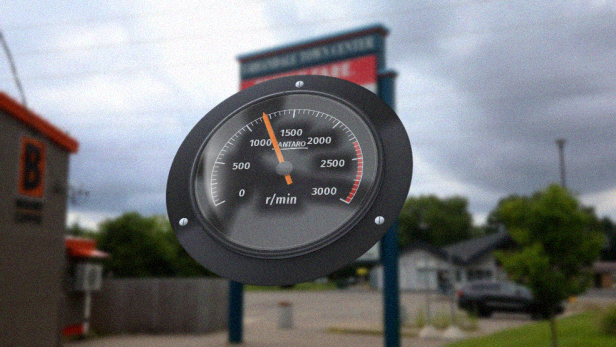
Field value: 1200rpm
